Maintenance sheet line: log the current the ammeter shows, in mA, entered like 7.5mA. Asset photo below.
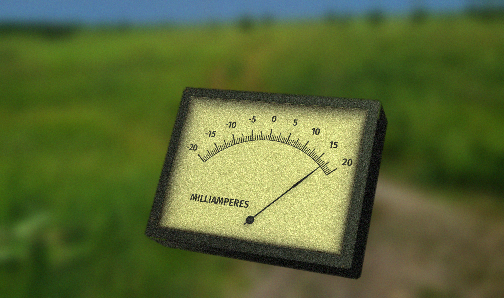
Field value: 17.5mA
